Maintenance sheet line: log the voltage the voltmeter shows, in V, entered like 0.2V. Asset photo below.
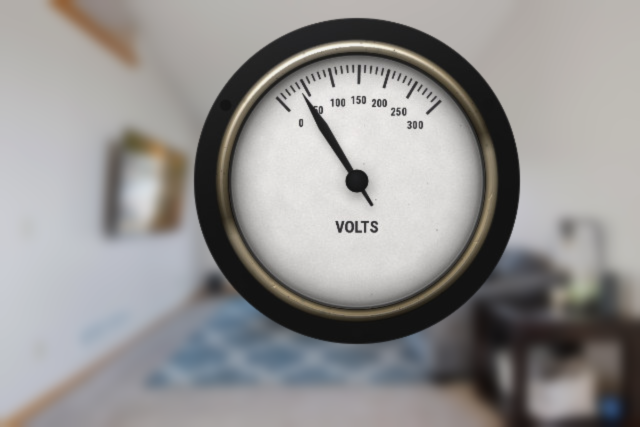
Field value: 40V
